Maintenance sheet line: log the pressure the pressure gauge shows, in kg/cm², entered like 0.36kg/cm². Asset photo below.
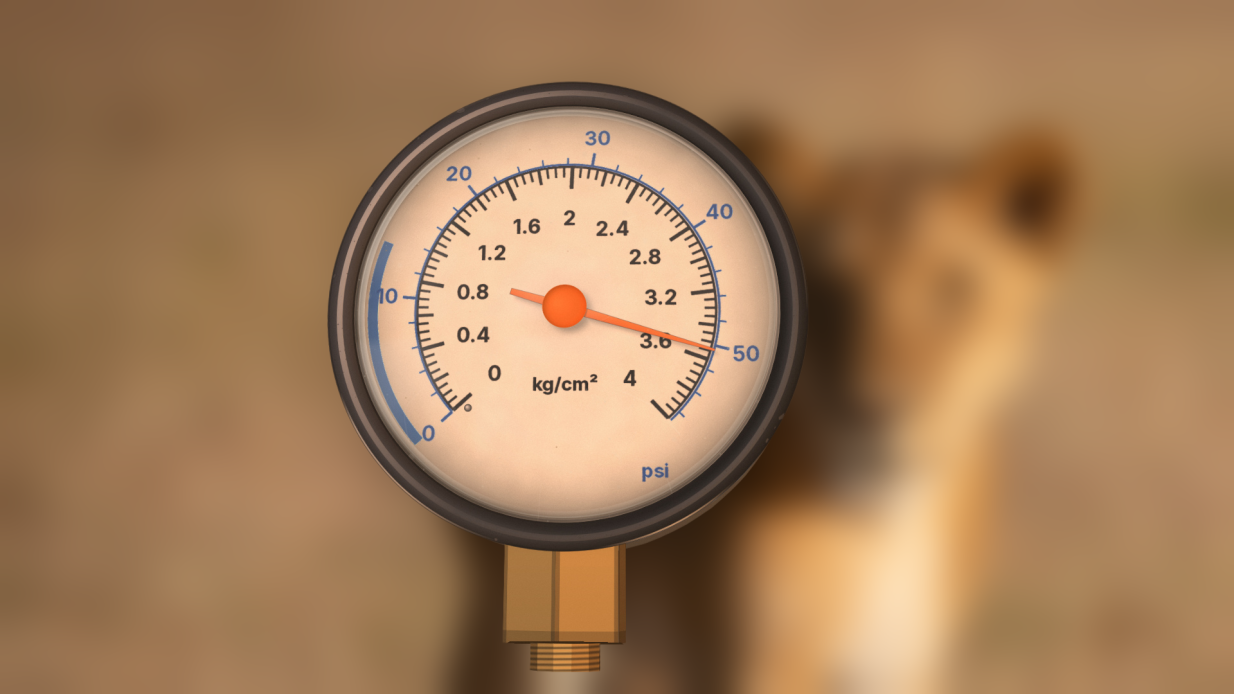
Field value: 3.55kg/cm²
